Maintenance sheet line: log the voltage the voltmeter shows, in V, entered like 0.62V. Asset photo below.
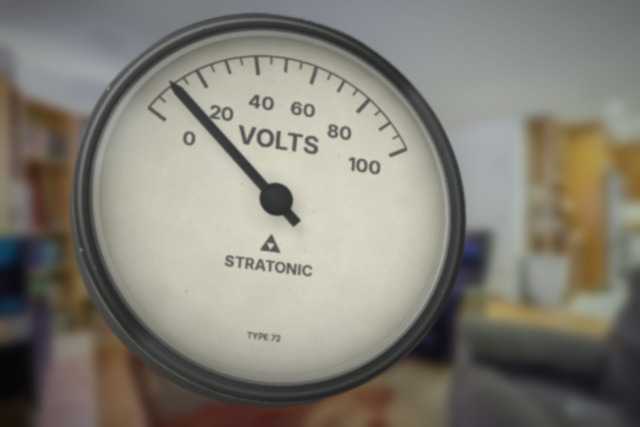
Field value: 10V
